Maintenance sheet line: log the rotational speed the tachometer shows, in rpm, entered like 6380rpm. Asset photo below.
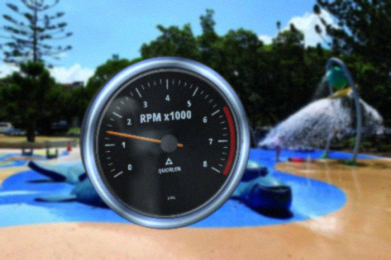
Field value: 1400rpm
